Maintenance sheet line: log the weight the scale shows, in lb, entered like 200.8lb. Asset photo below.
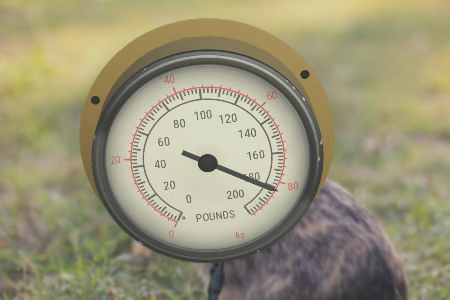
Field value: 180lb
